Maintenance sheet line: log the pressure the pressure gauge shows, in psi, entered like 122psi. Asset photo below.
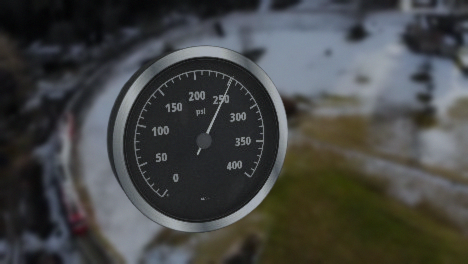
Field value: 250psi
